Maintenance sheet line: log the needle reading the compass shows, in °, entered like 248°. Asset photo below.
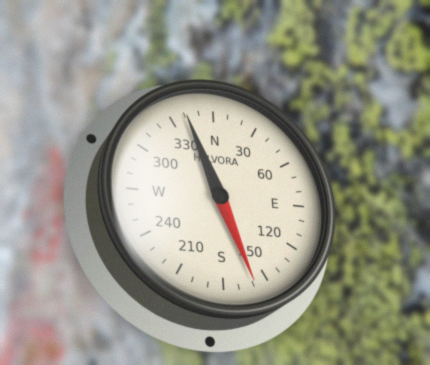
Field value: 160°
